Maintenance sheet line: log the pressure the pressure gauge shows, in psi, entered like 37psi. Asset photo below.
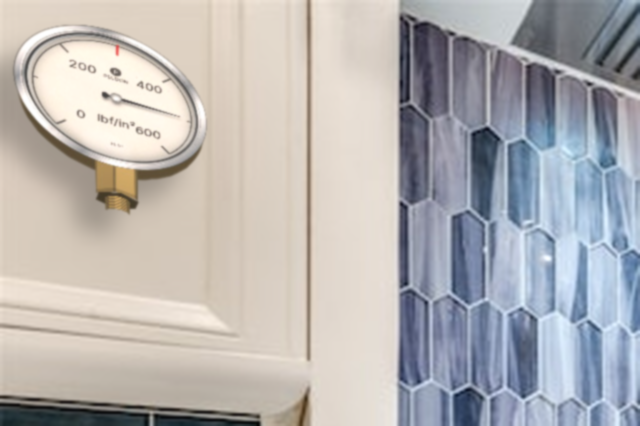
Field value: 500psi
